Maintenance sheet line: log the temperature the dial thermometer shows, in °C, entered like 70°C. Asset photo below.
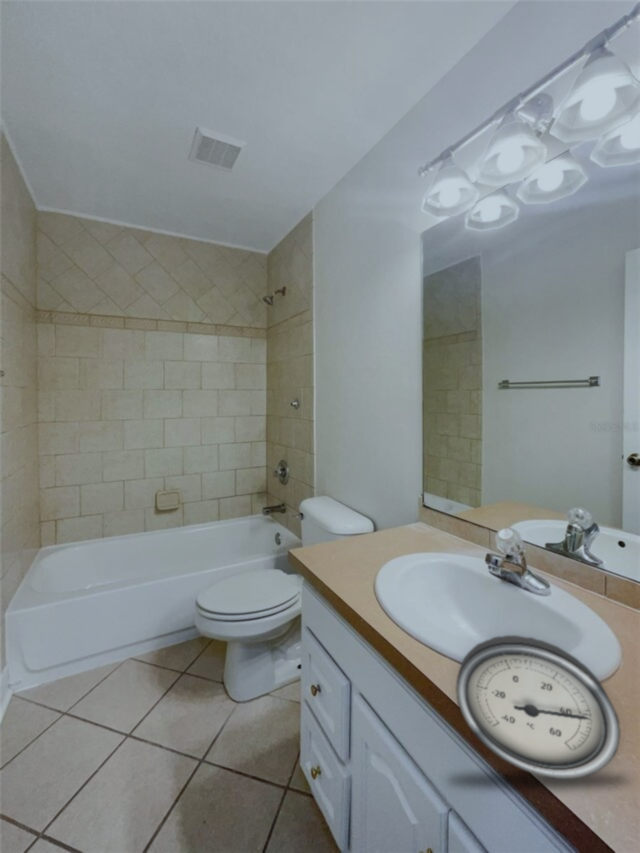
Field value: 40°C
